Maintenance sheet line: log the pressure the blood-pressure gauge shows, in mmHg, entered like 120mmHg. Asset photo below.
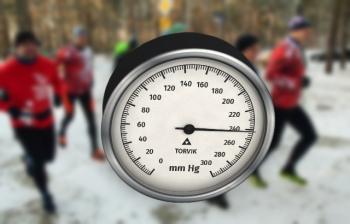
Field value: 240mmHg
